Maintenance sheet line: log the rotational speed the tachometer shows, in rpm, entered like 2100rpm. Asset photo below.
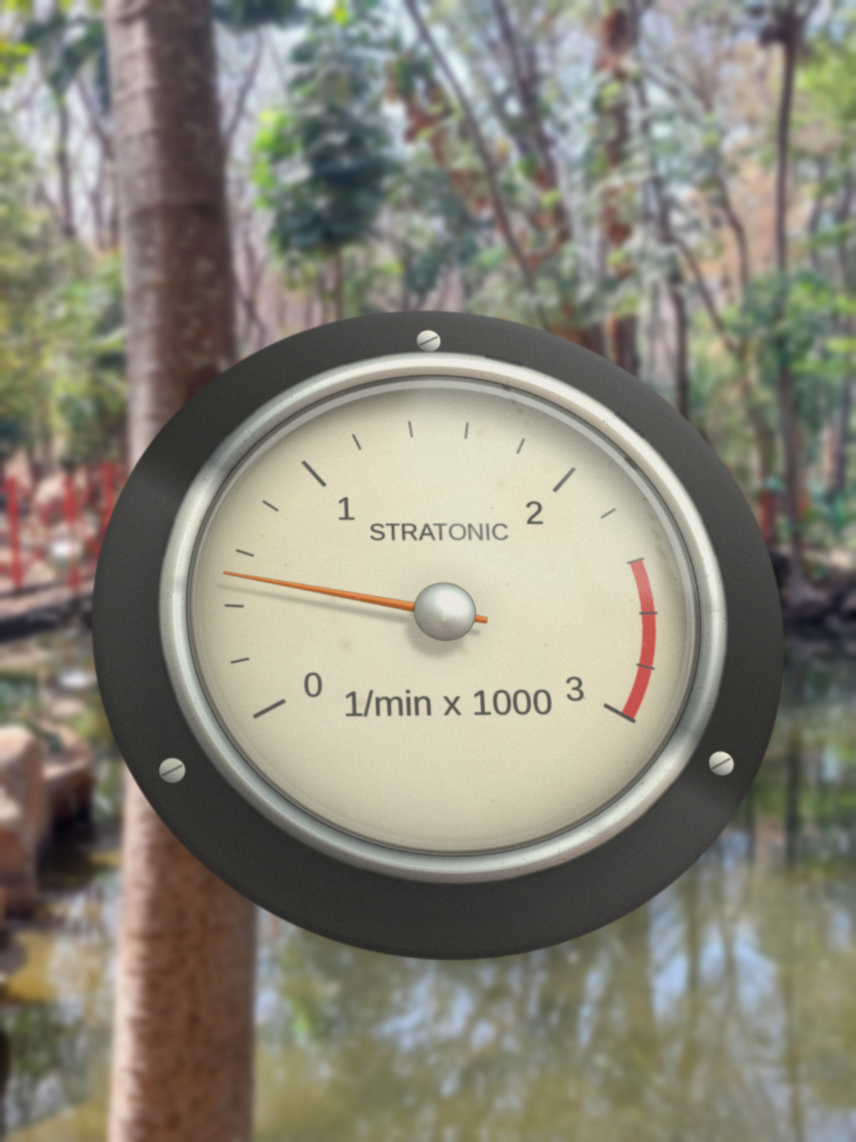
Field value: 500rpm
